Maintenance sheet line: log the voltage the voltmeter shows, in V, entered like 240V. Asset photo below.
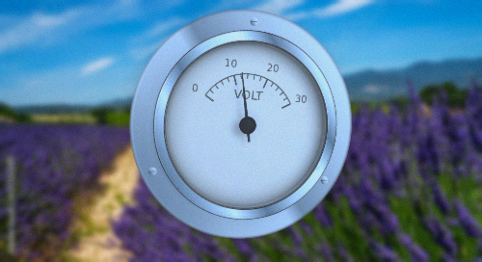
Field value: 12V
